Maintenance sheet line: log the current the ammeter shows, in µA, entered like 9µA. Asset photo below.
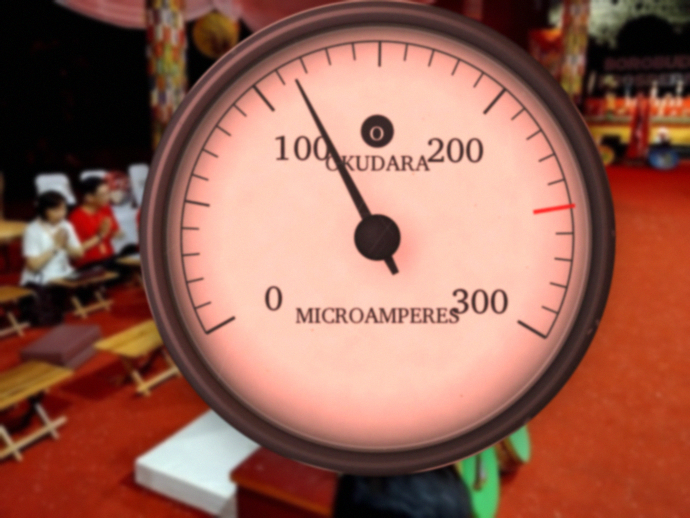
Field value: 115µA
